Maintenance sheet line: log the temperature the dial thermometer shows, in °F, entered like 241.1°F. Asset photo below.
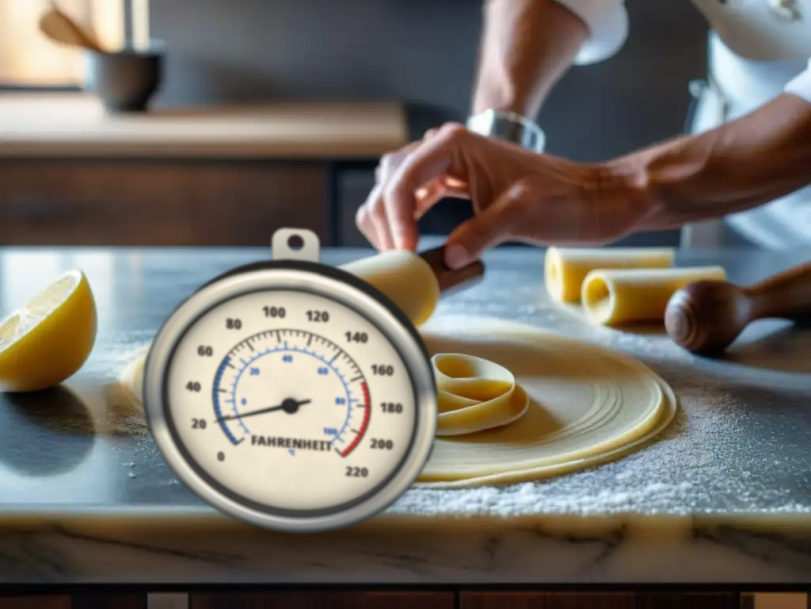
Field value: 20°F
